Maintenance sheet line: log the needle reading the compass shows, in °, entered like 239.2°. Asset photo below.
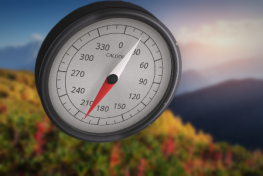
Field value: 200°
